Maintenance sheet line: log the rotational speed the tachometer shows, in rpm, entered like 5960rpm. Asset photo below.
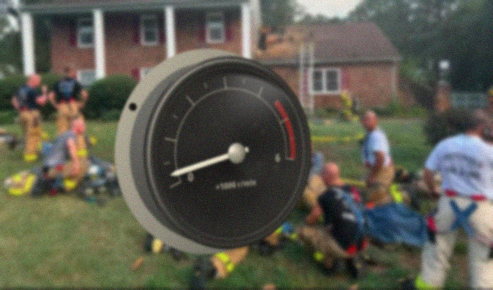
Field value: 250rpm
